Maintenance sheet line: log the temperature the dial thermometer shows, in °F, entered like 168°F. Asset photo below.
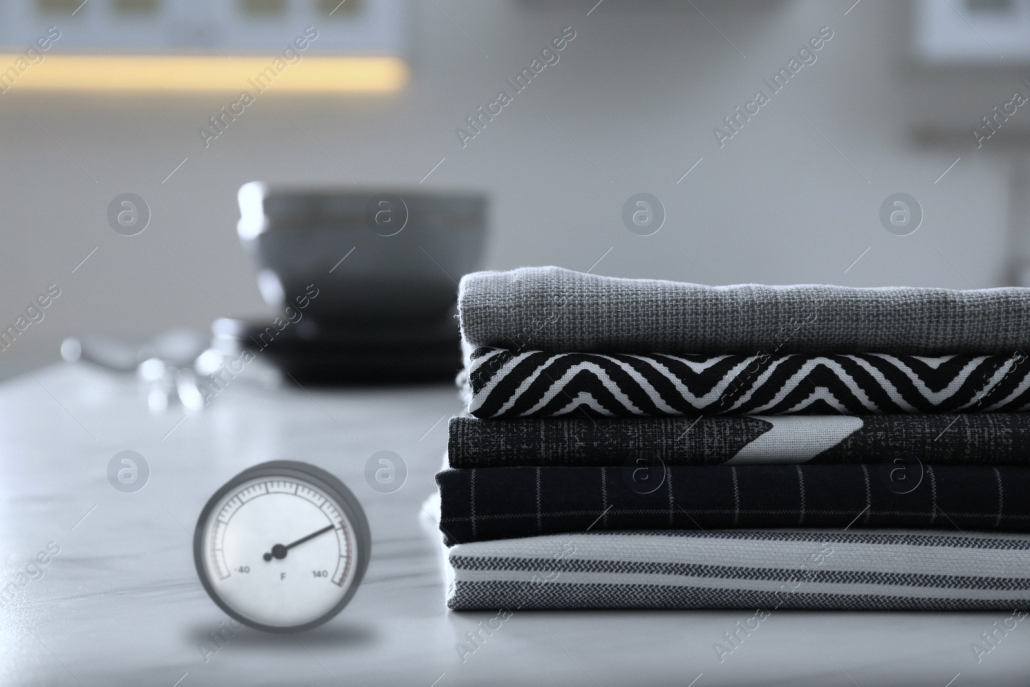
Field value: 96°F
